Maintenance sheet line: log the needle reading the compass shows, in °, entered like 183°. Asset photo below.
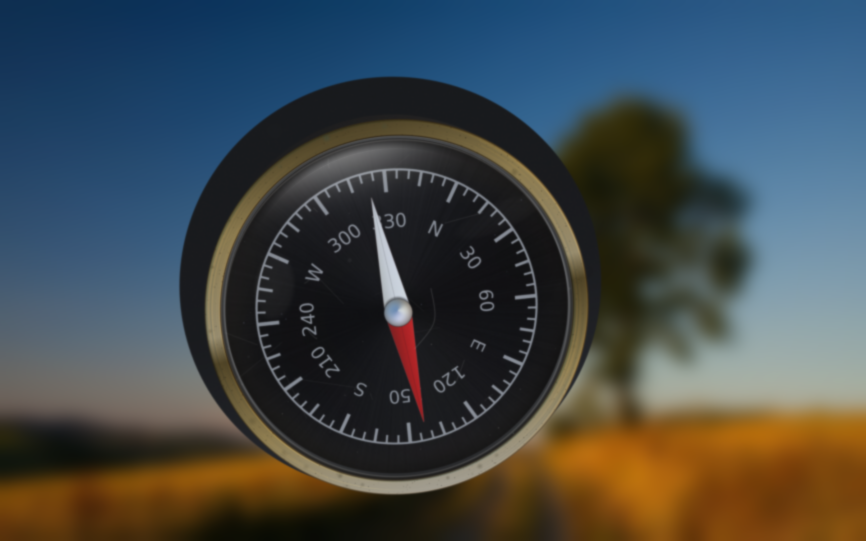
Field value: 142.5°
